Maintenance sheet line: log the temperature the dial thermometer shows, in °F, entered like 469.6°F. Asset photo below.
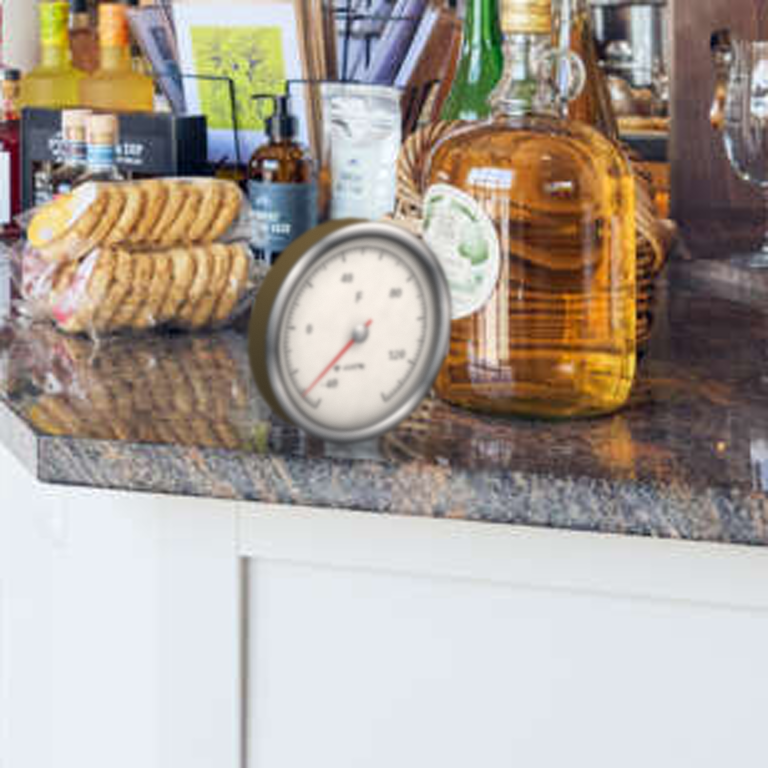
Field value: -30°F
